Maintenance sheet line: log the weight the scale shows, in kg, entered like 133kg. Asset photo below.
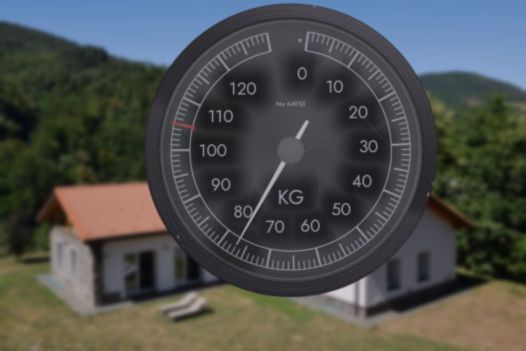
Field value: 77kg
